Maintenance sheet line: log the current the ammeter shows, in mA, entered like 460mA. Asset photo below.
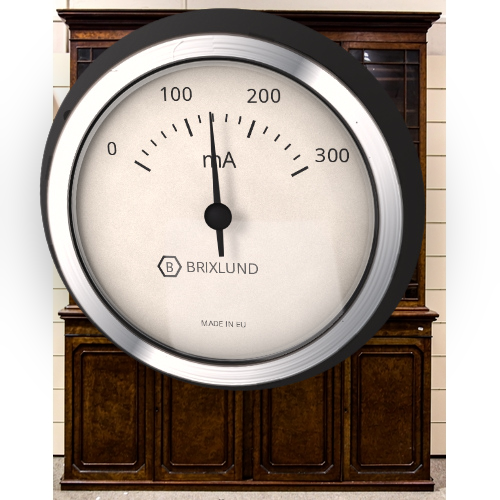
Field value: 140mA
